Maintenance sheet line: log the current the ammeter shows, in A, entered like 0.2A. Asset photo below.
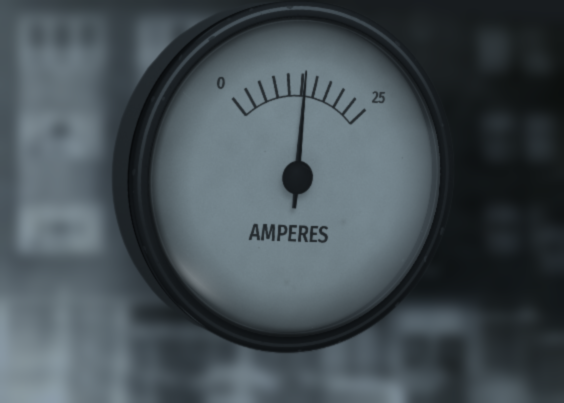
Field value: 12.5A
